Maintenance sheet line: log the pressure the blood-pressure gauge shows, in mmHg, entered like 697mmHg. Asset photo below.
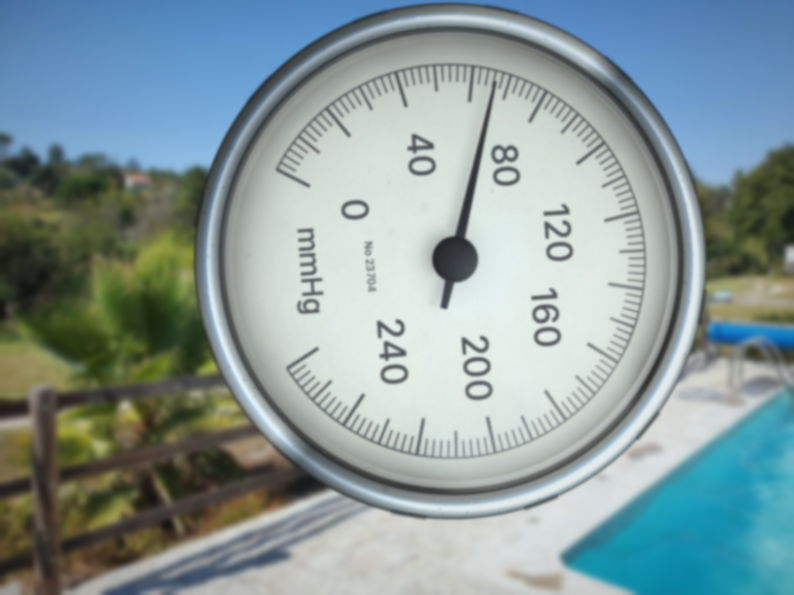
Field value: 66mmHg
